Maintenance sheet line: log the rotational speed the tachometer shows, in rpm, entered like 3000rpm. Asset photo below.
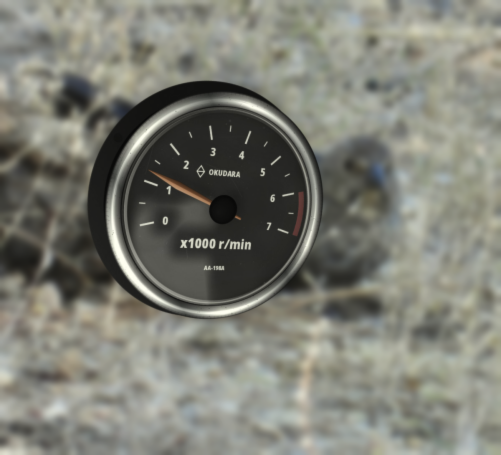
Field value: 1250rpm
